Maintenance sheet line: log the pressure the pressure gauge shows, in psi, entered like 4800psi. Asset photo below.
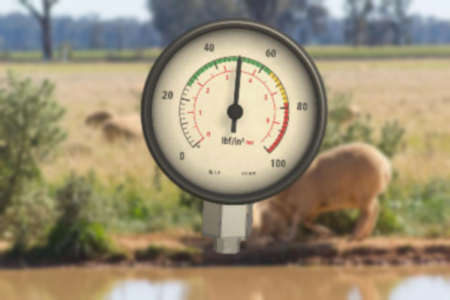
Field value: 50psi
